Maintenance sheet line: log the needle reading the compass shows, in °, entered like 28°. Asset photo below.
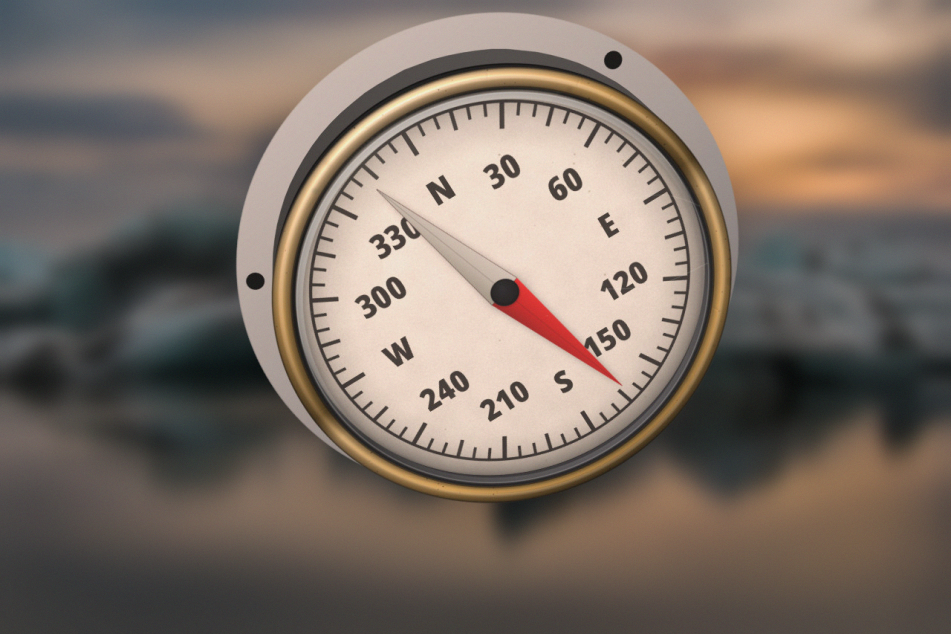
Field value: 162.5°
